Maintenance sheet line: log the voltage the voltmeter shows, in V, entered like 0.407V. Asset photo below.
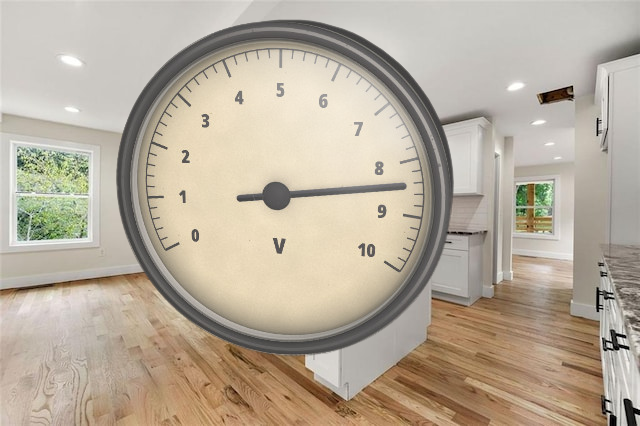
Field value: 8.4V
